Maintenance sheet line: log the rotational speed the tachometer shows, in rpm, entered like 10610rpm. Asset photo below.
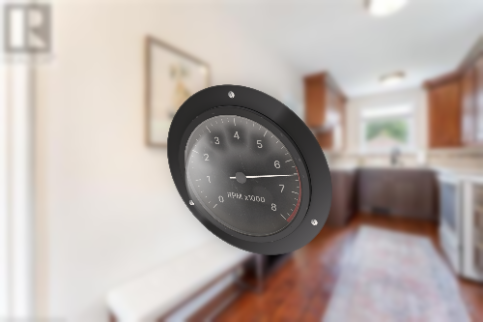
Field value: 6400rpm
